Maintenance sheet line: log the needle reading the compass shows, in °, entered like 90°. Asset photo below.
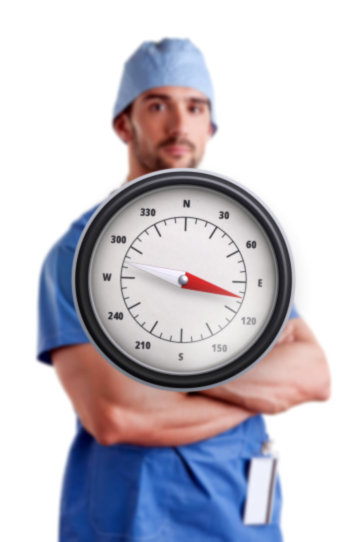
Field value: 105°
